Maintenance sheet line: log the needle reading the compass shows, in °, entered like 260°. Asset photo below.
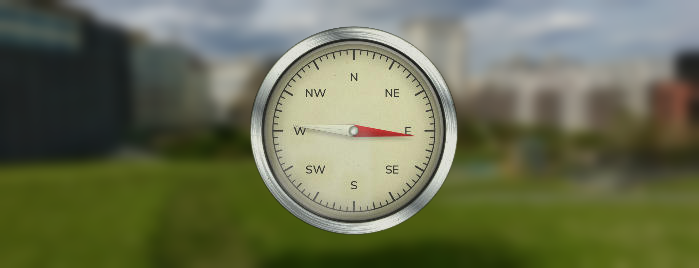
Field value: 95°
